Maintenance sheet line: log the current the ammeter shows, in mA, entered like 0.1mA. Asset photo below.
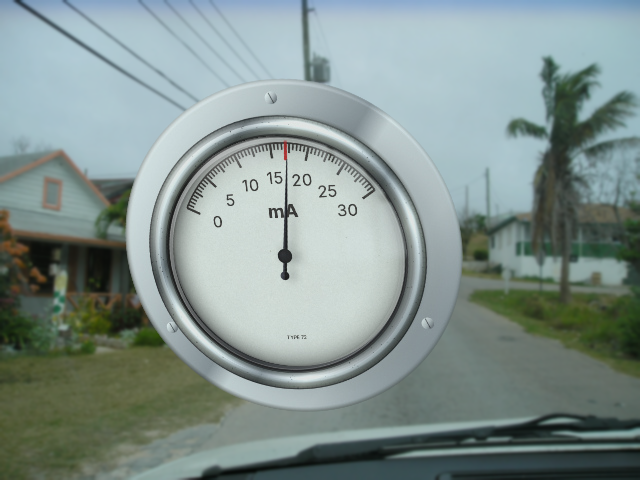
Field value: 17.5mA
